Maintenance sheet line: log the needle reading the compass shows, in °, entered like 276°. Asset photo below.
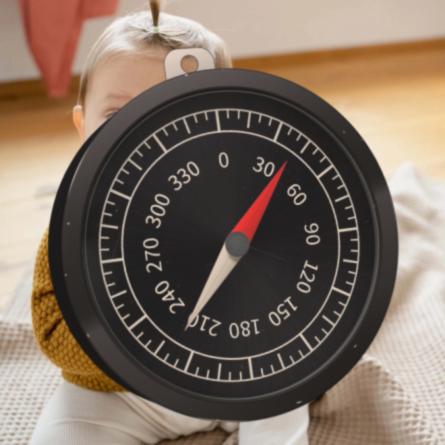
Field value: 40°
